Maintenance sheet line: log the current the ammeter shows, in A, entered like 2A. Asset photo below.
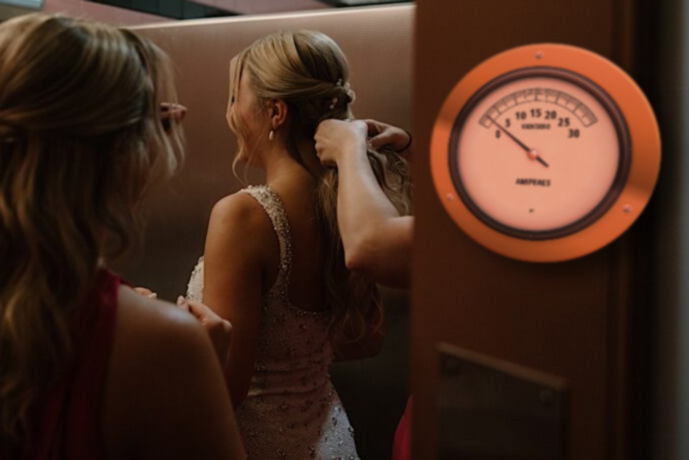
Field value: 2.5A
